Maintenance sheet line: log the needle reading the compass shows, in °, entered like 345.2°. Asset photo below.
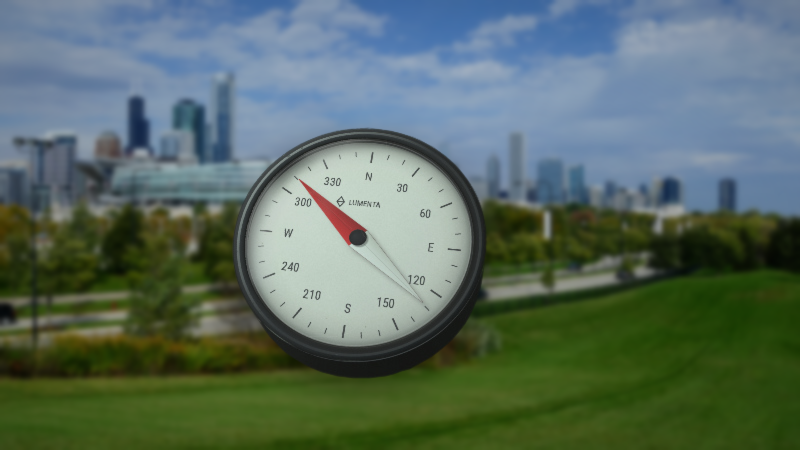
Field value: 310°
